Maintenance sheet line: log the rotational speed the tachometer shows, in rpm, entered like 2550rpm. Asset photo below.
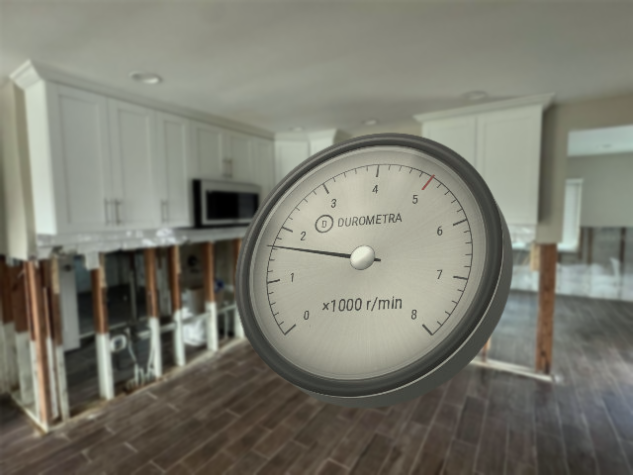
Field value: 1600rpm
